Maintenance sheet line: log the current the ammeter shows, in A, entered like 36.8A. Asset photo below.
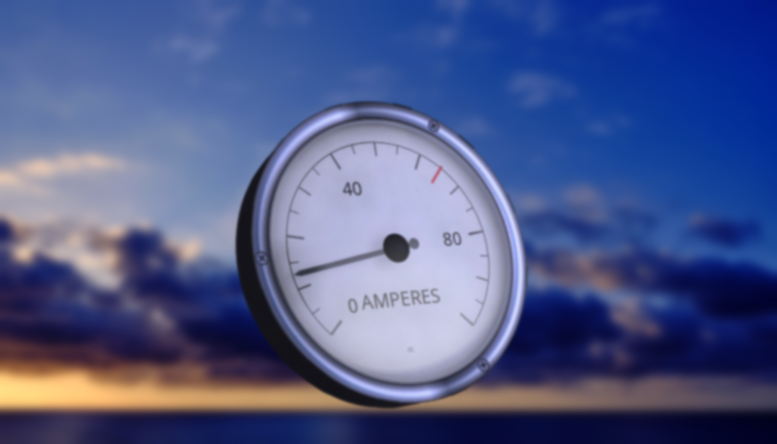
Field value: 12.5A
